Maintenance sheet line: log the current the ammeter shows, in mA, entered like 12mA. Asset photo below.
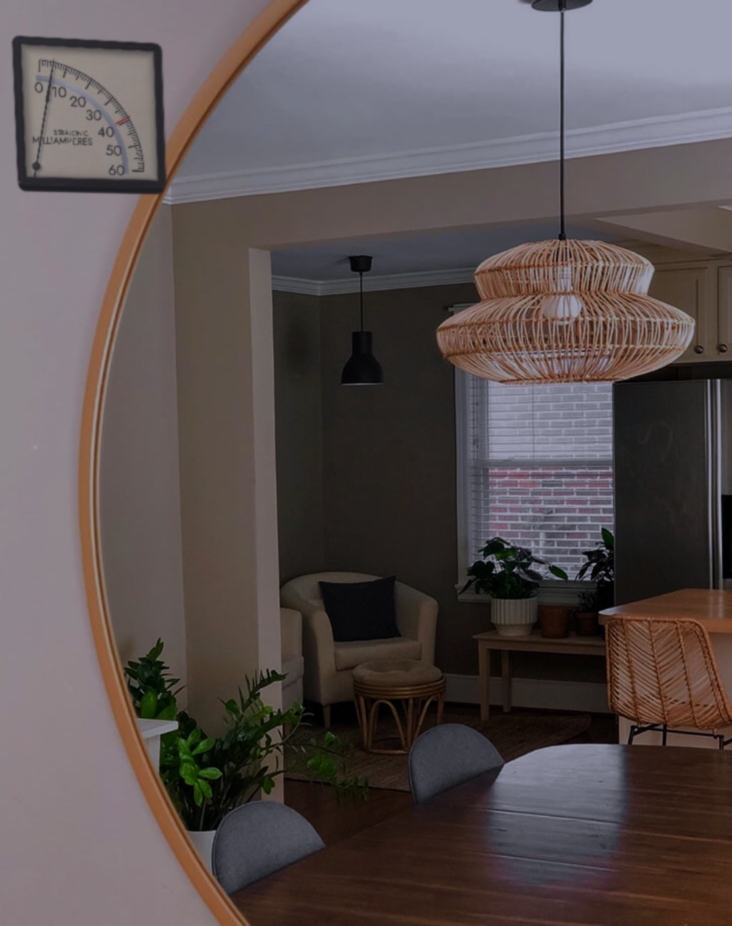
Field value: 5mA
